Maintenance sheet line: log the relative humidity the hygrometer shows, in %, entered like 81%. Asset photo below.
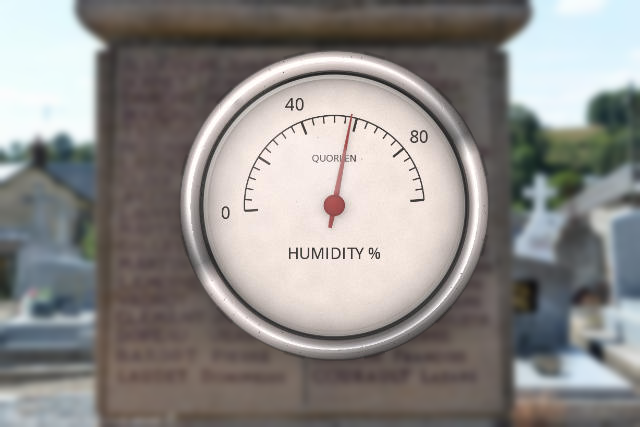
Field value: 58%
